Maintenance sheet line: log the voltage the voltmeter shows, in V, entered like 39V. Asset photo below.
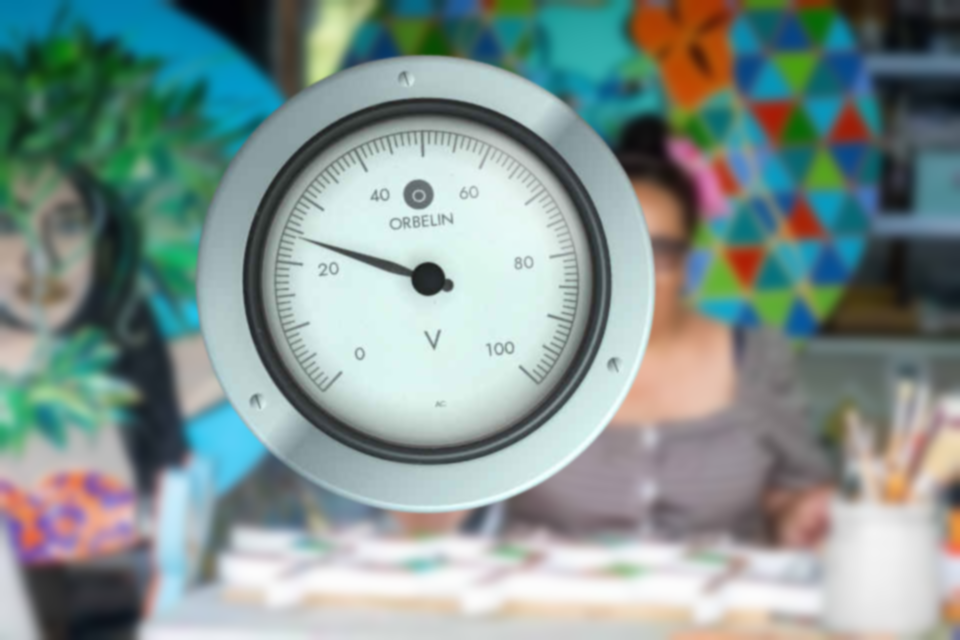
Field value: 24V
